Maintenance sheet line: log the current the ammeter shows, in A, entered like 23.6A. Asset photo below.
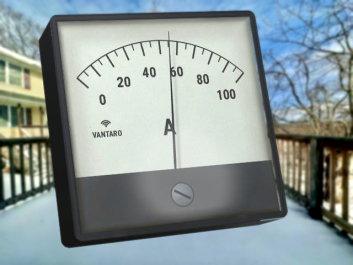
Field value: 55A
